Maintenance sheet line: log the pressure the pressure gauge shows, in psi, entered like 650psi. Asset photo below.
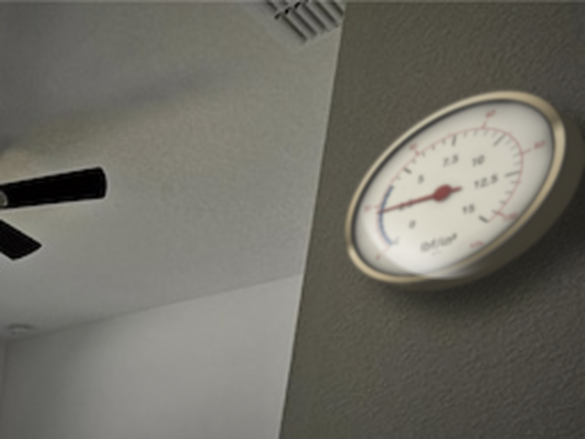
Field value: 2.5psi
